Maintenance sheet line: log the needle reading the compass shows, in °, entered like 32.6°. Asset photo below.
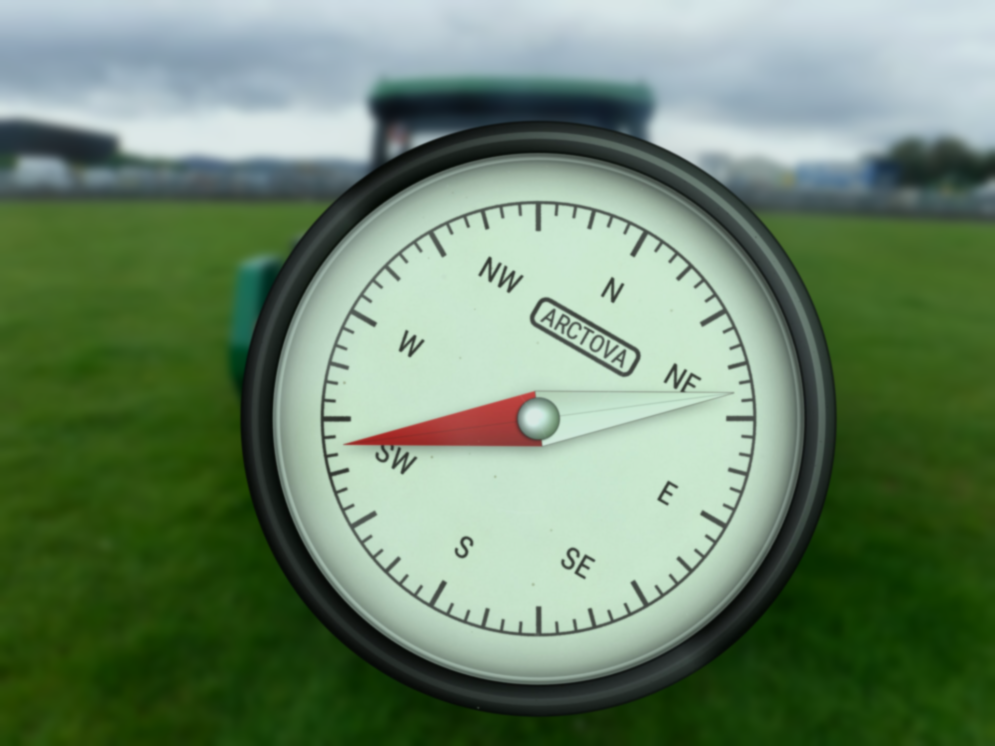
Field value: 232.5°
